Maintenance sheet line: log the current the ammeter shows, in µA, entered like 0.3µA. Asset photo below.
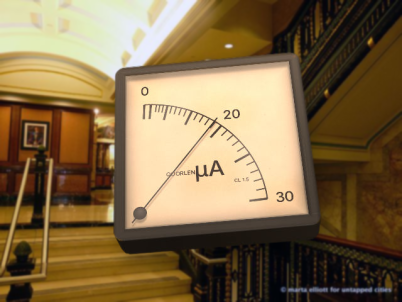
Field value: 19µA
